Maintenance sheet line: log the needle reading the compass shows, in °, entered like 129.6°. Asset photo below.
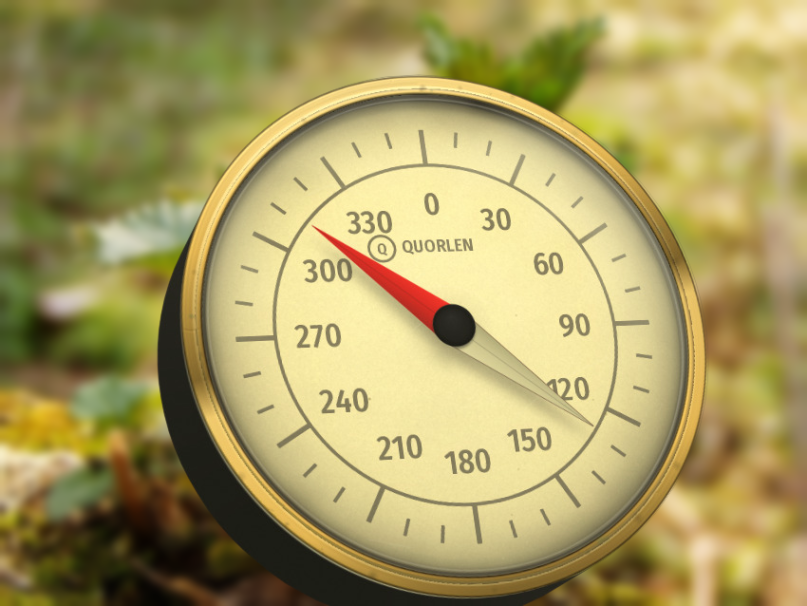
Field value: 310°
